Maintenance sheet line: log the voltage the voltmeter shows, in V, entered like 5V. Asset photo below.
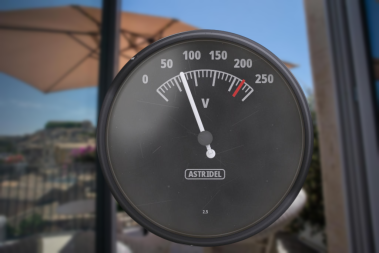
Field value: 70V
